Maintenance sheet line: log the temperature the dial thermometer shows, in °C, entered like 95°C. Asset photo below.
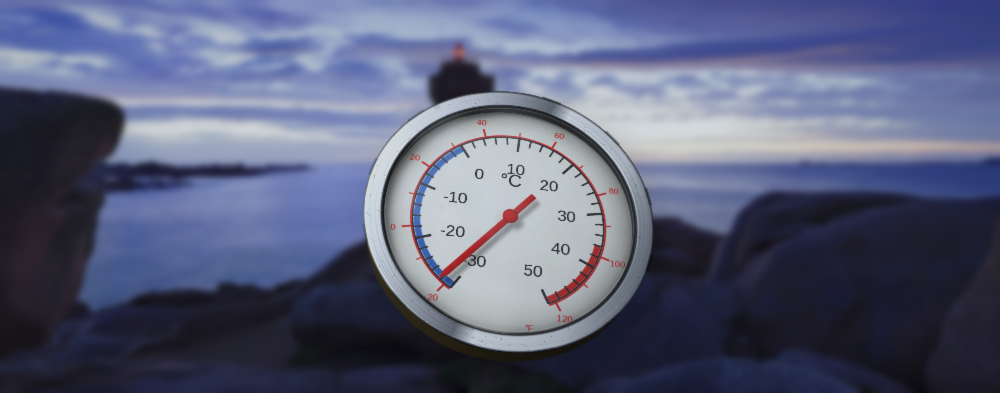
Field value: -28°C
